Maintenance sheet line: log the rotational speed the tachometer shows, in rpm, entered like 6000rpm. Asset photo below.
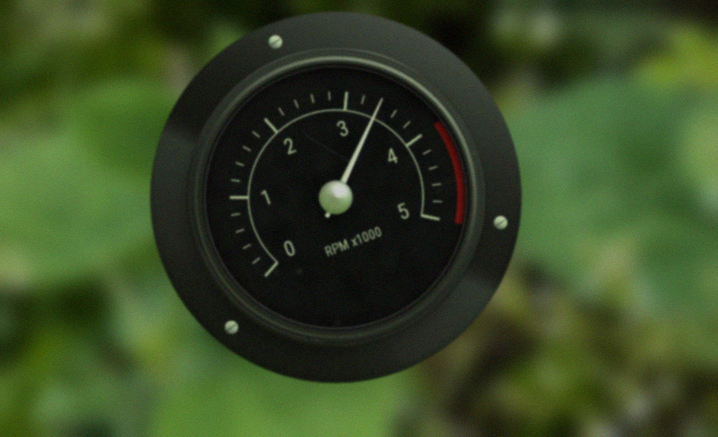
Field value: 3400rpm
